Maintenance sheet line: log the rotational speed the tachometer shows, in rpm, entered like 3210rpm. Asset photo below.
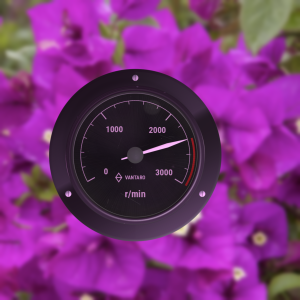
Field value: 2400rpm
